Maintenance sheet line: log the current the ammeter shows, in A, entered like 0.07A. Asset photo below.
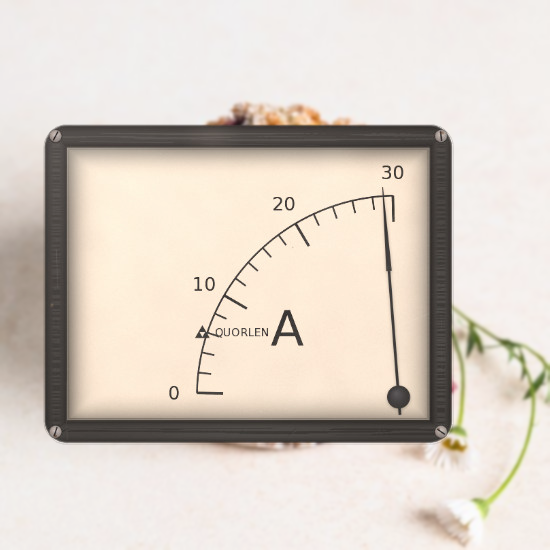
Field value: 29A
